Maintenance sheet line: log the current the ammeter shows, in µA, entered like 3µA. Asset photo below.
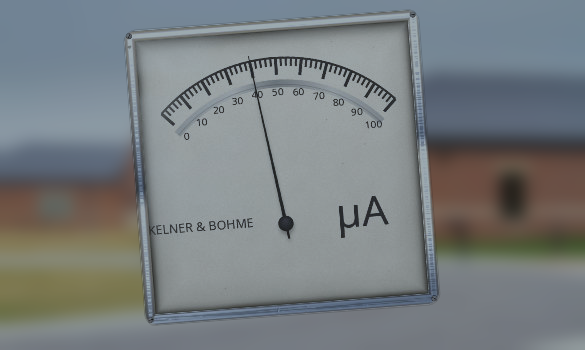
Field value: 40µA
